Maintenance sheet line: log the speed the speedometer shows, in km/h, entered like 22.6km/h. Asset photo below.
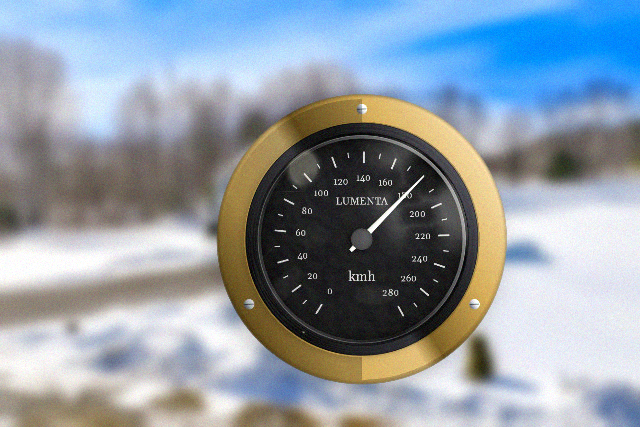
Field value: 180km/h
